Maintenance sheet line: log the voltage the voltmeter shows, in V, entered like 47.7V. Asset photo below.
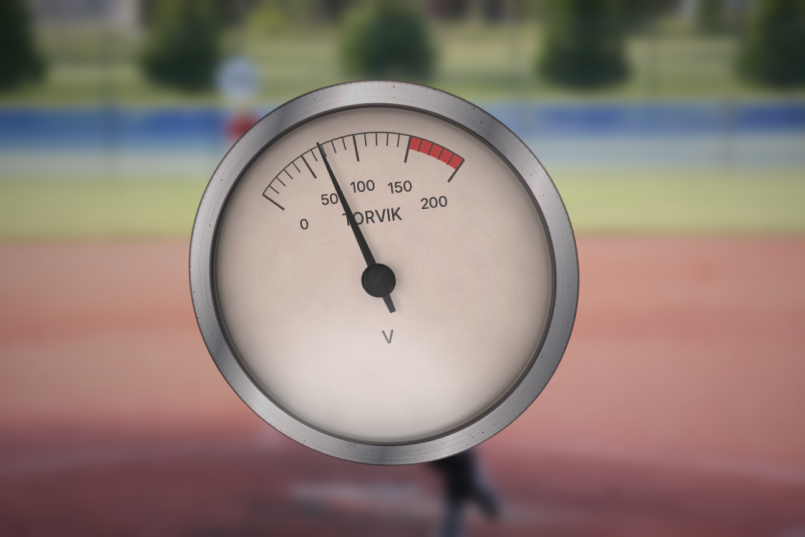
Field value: 70V
